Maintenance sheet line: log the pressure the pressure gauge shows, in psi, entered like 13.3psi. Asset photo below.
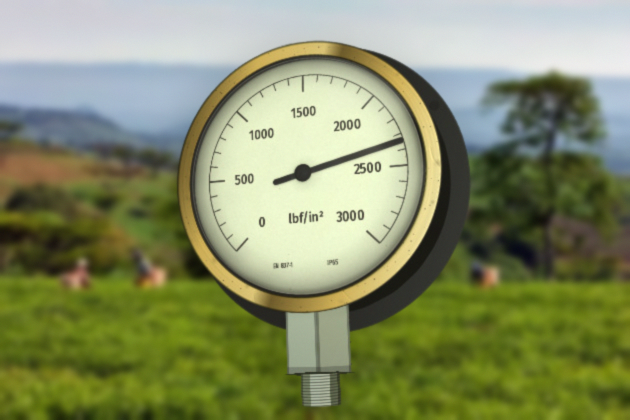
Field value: 2350psi
